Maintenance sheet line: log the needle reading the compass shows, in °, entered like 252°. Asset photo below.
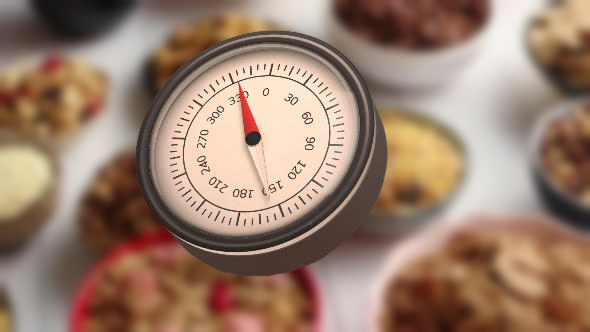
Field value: 335°
